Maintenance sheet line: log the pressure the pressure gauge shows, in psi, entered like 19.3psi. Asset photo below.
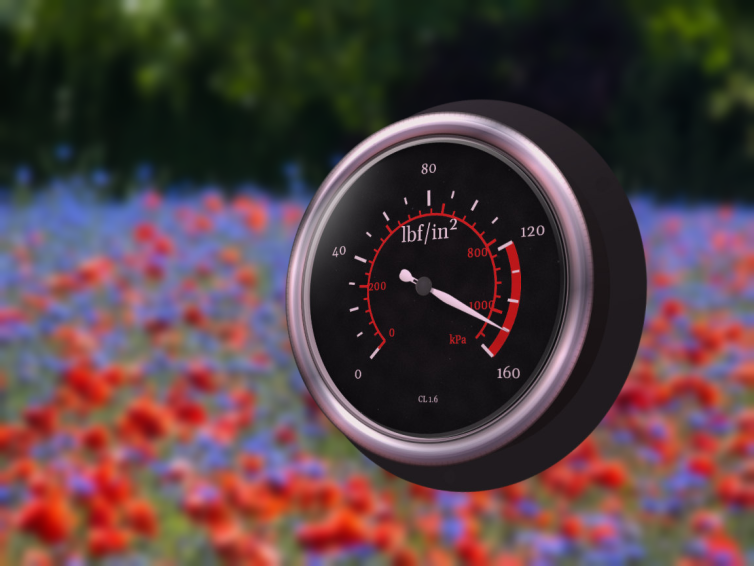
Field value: 150psi
